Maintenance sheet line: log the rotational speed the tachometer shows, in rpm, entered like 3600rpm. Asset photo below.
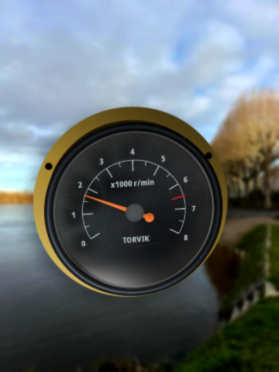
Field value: 1750rpm
